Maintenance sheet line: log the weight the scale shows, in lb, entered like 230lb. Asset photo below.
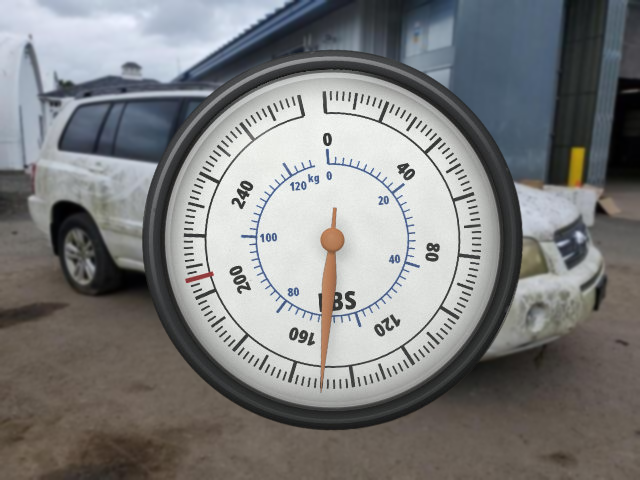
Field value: 150lb
